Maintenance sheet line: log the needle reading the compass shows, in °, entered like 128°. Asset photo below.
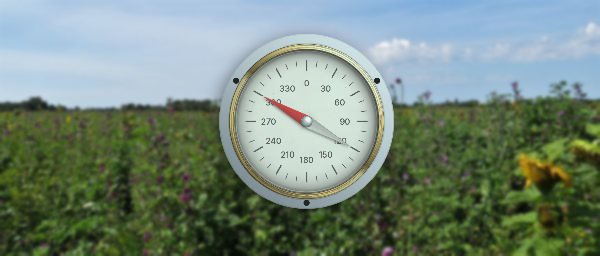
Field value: 300°
